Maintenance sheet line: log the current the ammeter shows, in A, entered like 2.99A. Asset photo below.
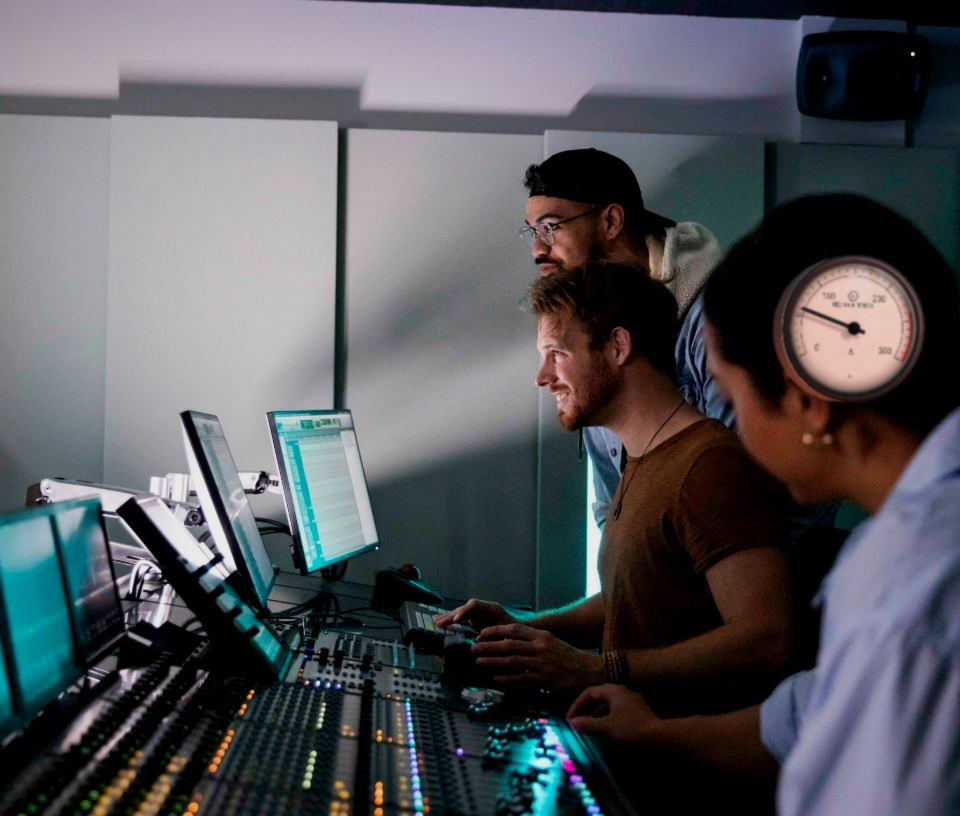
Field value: 60A
